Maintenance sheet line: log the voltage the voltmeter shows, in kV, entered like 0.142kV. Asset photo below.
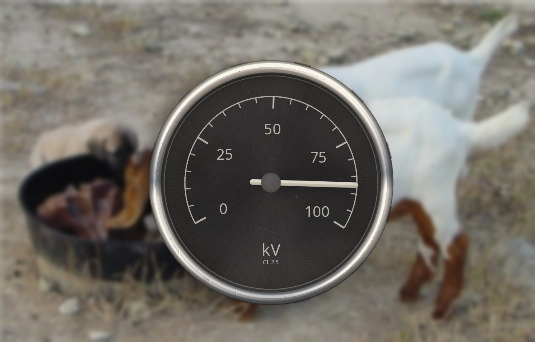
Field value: 87.5kV
